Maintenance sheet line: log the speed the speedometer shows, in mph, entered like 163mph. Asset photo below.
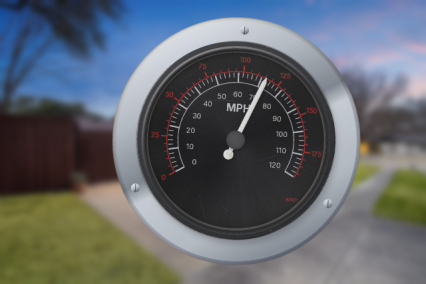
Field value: 72mph
